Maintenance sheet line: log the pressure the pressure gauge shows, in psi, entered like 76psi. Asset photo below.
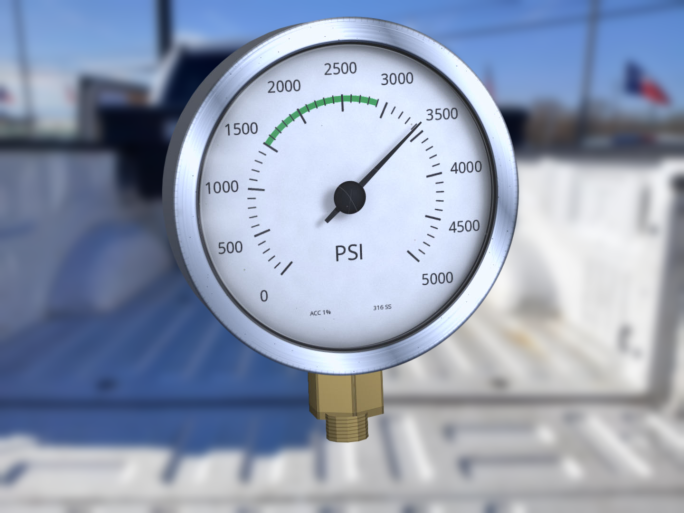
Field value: 3400psi
